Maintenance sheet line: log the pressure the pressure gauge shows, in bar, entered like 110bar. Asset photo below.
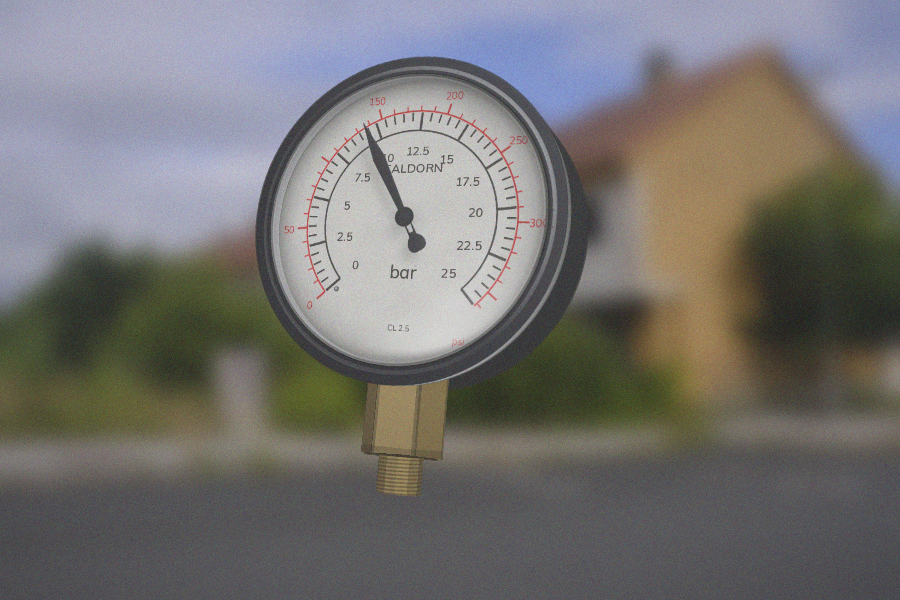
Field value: 9.5bar
